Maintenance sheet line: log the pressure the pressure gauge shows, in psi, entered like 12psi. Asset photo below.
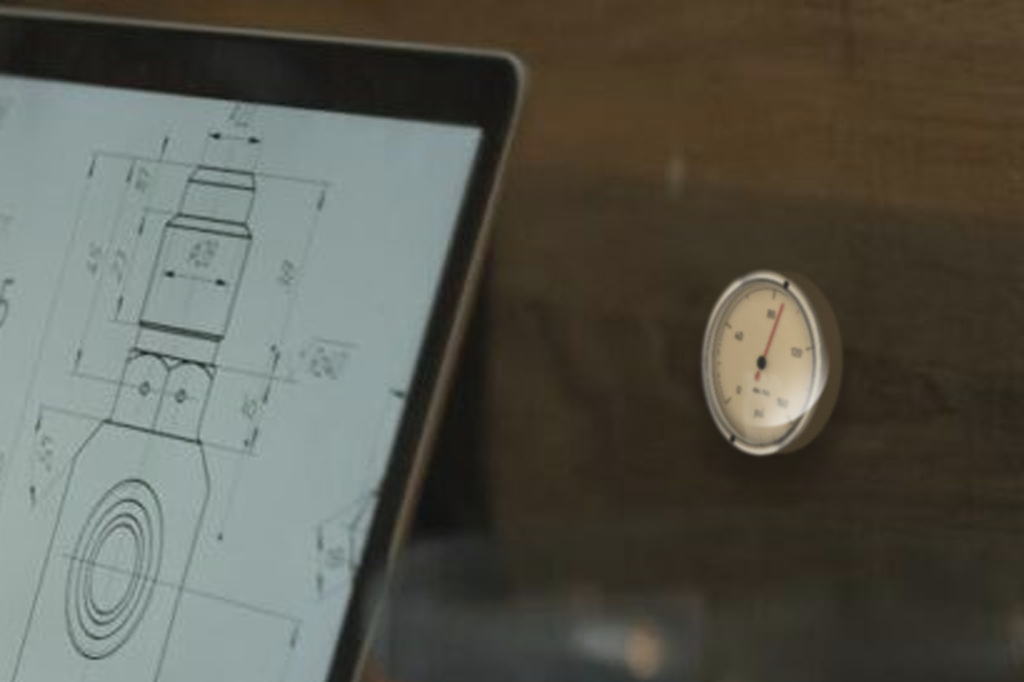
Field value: 90psi
